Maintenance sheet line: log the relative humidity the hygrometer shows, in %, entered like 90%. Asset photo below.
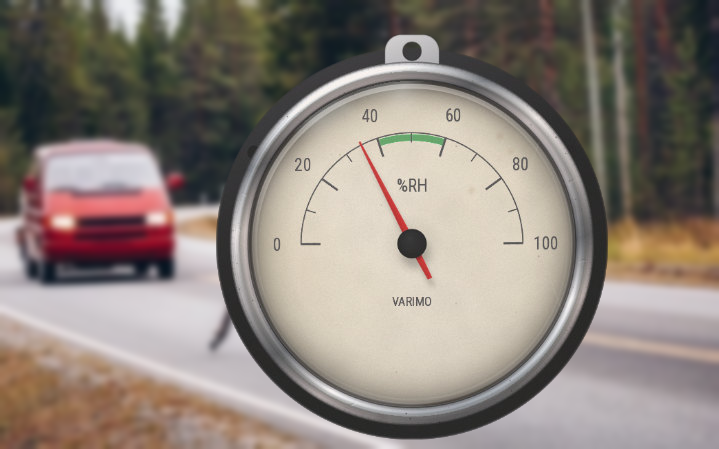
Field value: 35%
